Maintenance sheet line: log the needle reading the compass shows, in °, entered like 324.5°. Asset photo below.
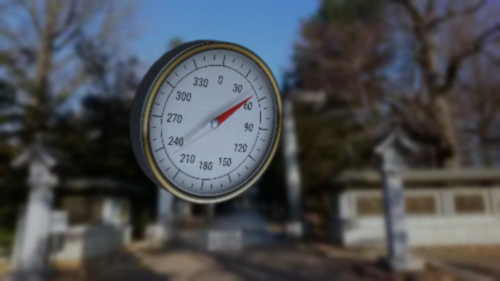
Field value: 50°
